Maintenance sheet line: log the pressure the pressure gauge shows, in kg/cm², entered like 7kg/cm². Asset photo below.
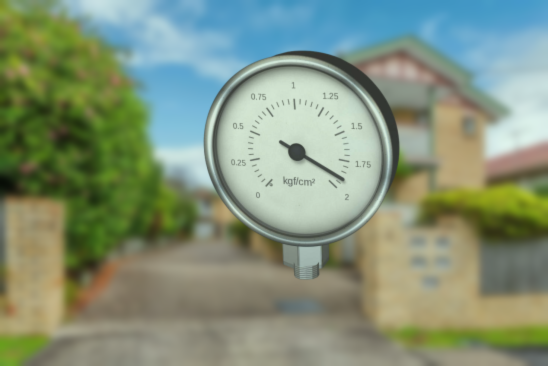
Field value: 1.9kg/cm²
